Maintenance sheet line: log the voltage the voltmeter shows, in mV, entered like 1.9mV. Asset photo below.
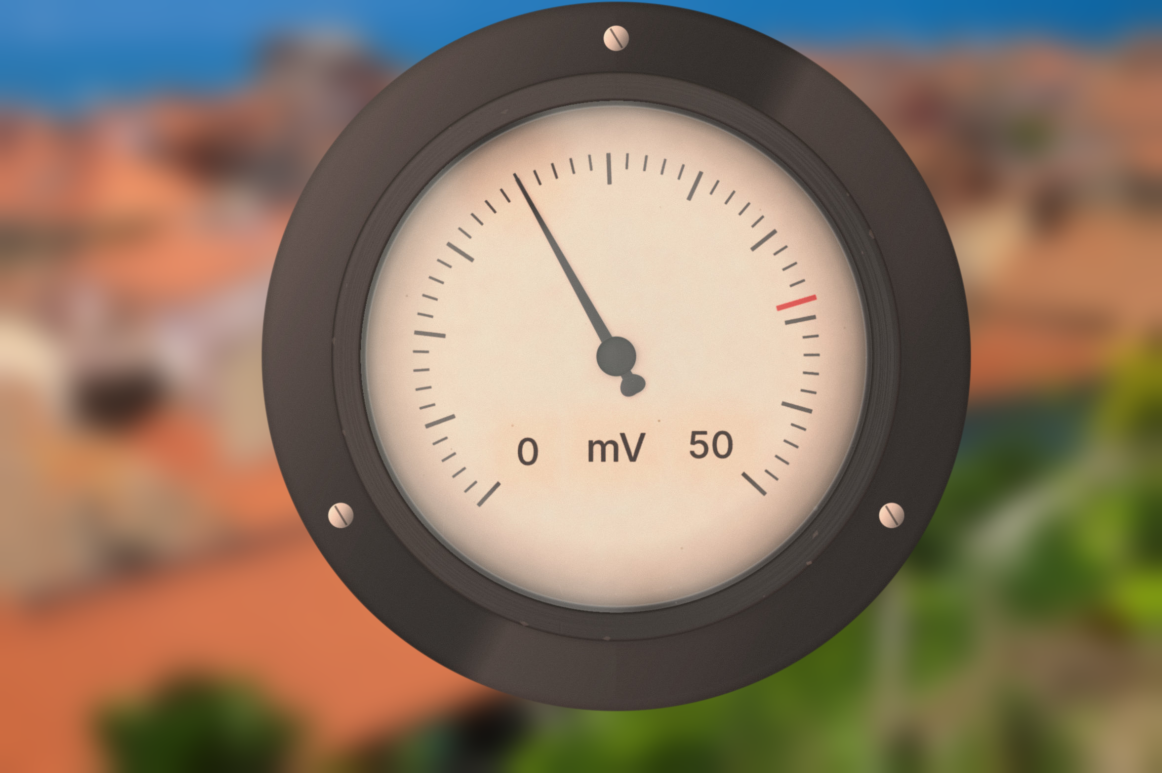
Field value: 20mV
